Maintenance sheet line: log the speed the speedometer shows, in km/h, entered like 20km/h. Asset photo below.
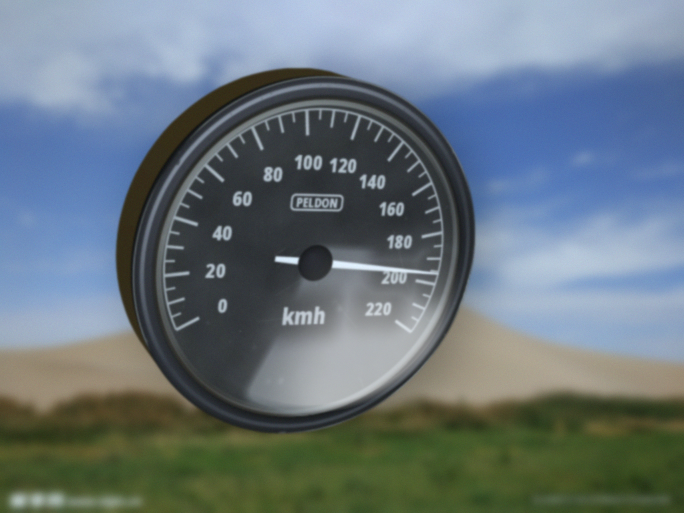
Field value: 195km/h
